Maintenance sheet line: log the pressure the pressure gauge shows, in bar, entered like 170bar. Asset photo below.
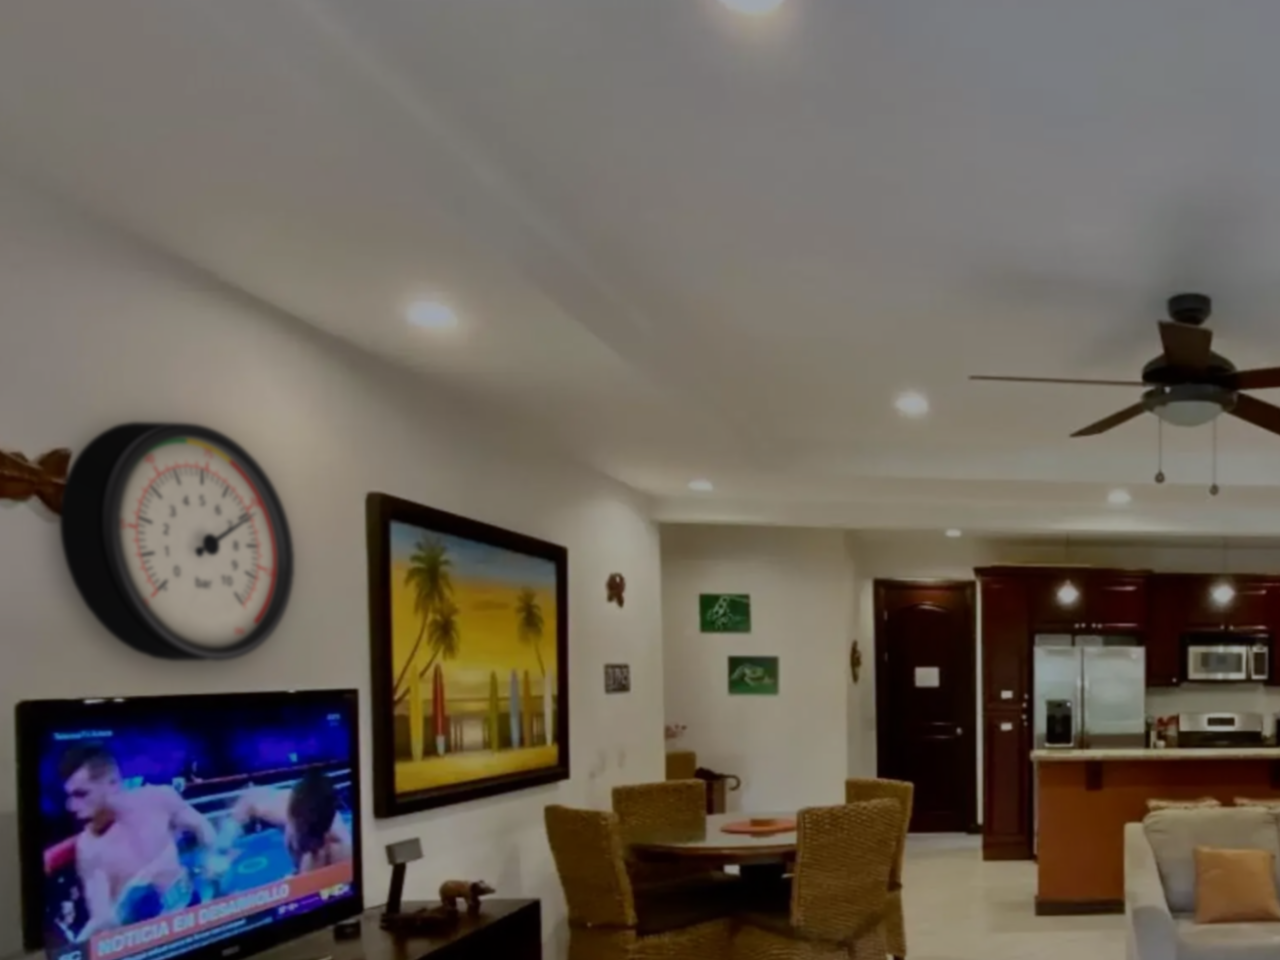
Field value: 7bar
